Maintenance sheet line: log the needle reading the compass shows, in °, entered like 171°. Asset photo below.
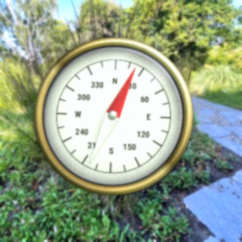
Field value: 22.5°
